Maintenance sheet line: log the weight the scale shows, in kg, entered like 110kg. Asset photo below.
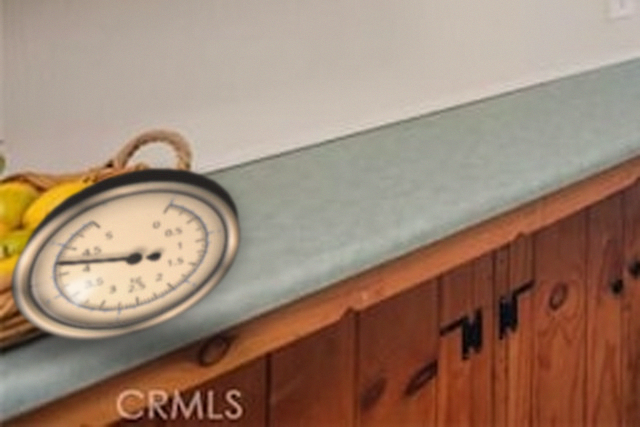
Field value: 4.25kg
